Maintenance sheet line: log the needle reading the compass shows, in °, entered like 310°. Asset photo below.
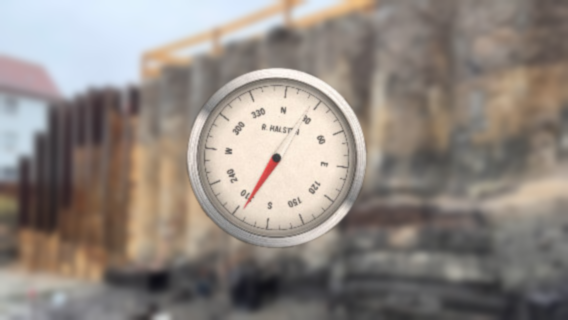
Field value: 205°
